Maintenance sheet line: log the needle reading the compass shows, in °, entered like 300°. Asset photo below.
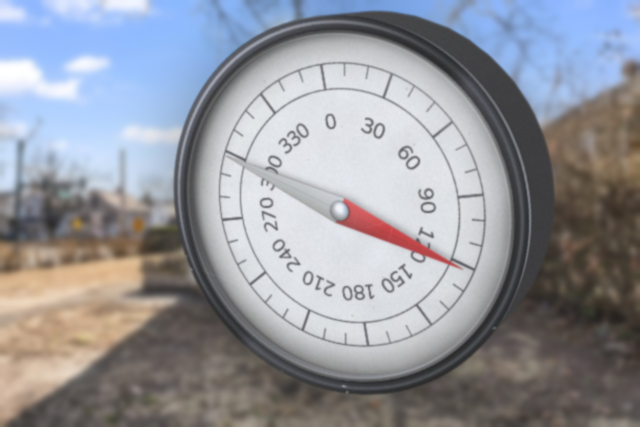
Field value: 120°
